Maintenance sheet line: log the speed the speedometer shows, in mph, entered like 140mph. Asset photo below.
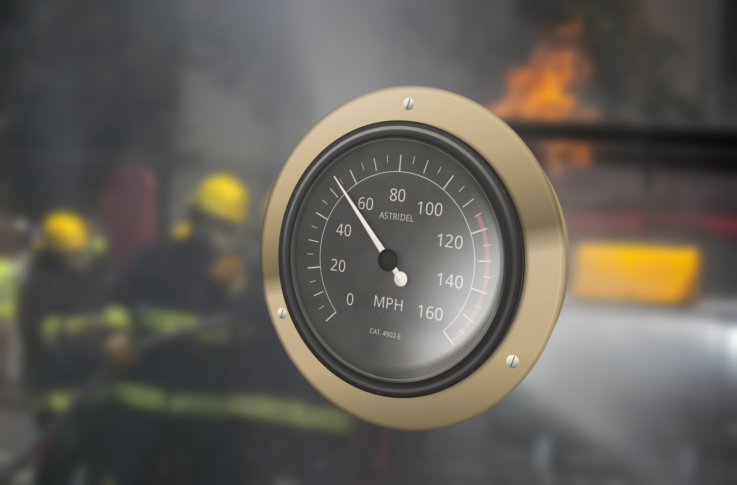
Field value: 55mph
